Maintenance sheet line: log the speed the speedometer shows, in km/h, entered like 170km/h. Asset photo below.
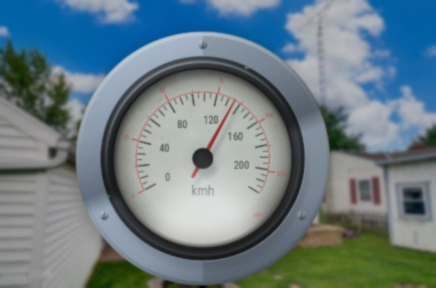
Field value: 135km/h
